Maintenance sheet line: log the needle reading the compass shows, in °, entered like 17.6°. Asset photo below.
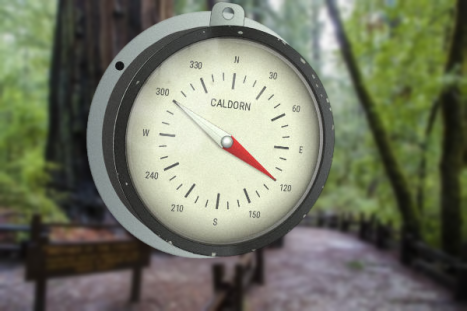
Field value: 120°
